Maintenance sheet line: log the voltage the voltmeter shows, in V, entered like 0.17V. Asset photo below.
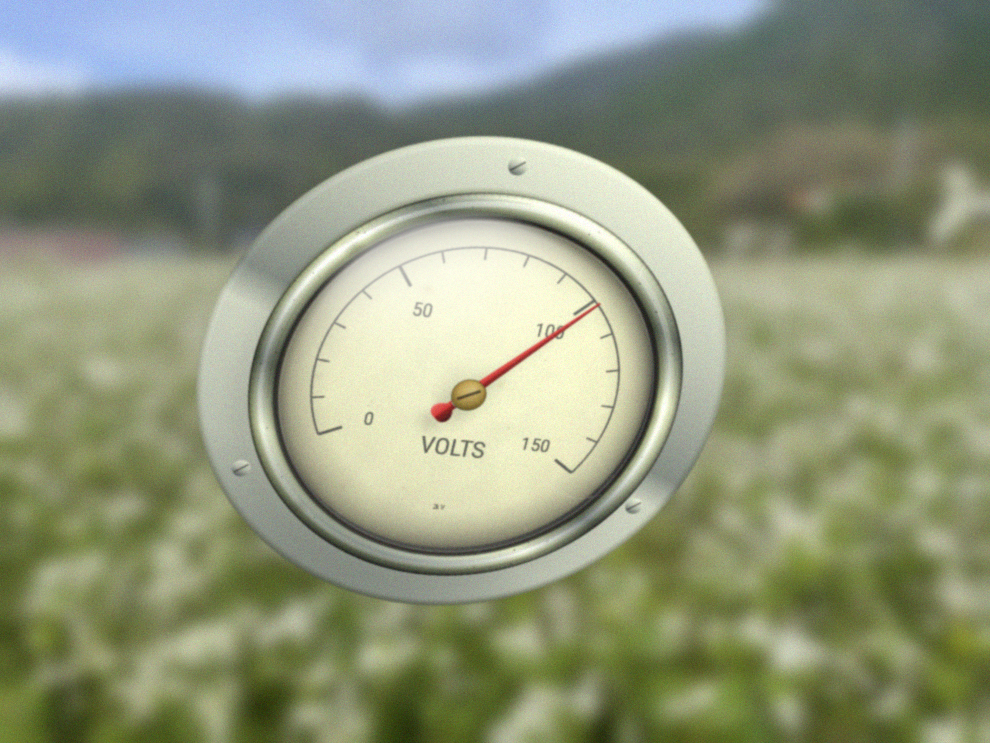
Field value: 100V
